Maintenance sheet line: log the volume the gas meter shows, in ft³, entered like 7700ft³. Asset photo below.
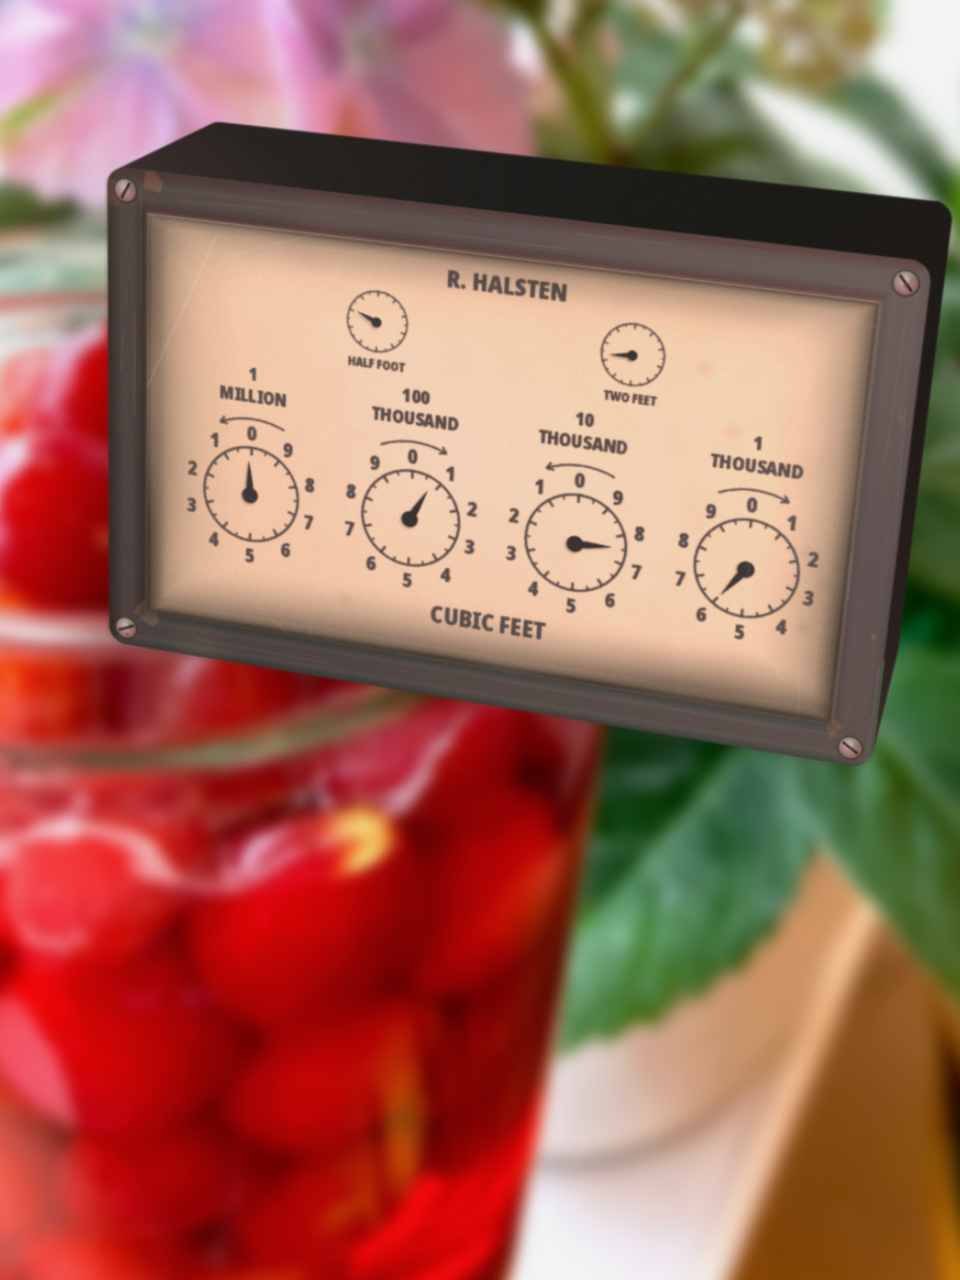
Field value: 7600ft³
